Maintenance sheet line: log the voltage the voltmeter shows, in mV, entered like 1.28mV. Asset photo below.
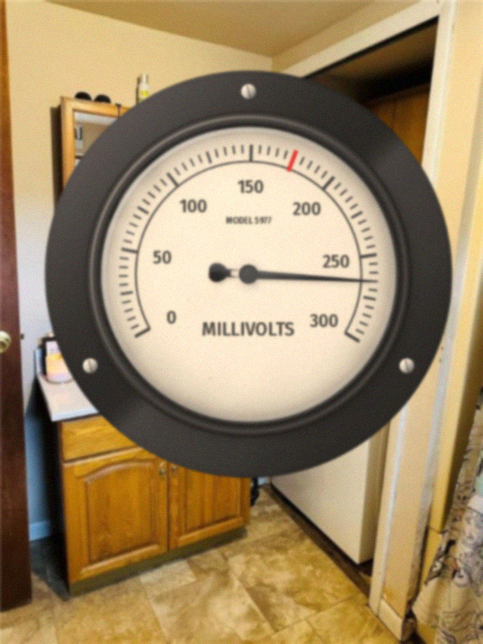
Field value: 265mV
